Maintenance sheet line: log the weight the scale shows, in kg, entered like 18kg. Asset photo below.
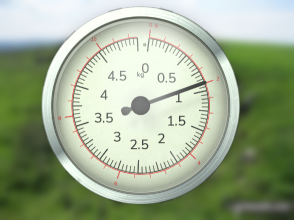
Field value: 0.9kg
